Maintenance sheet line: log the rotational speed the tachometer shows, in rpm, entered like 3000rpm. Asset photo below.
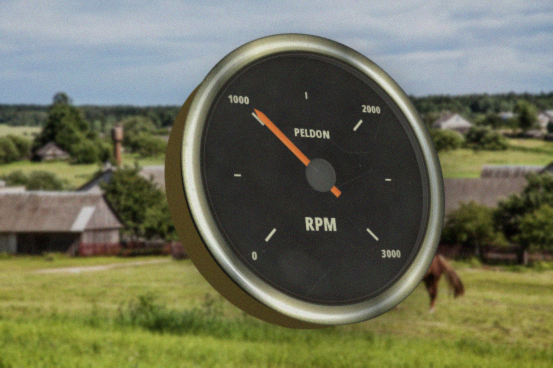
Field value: 1000rpm
